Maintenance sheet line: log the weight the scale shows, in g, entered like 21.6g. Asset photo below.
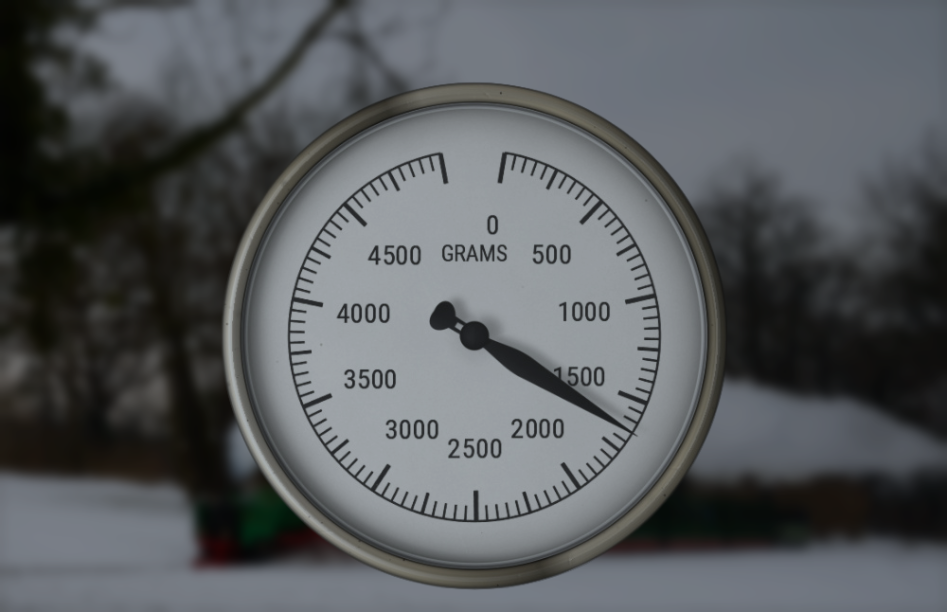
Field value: 1650g
